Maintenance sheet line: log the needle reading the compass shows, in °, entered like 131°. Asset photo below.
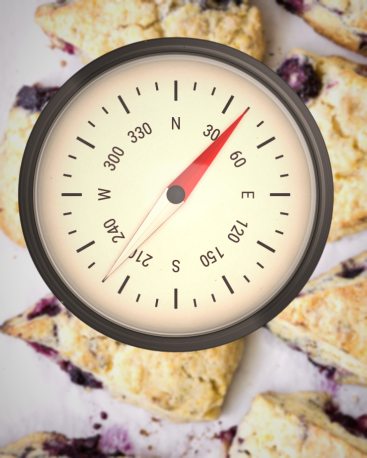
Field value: 40°
